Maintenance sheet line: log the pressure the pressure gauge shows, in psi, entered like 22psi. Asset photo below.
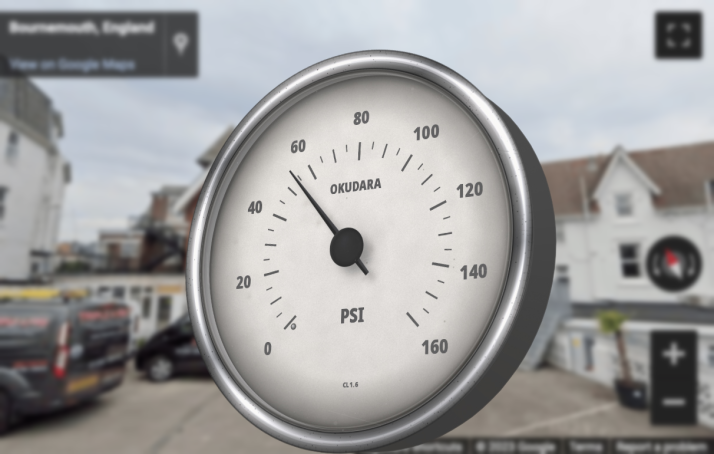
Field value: 55psi
